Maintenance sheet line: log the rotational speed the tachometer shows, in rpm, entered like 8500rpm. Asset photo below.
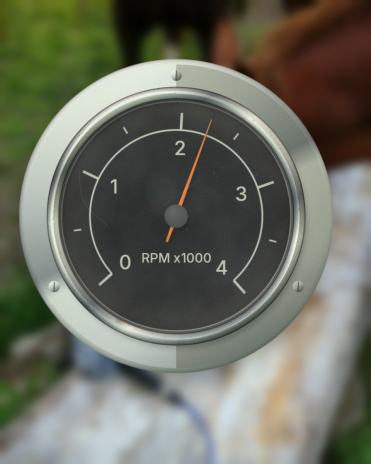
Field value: 2250rpm
